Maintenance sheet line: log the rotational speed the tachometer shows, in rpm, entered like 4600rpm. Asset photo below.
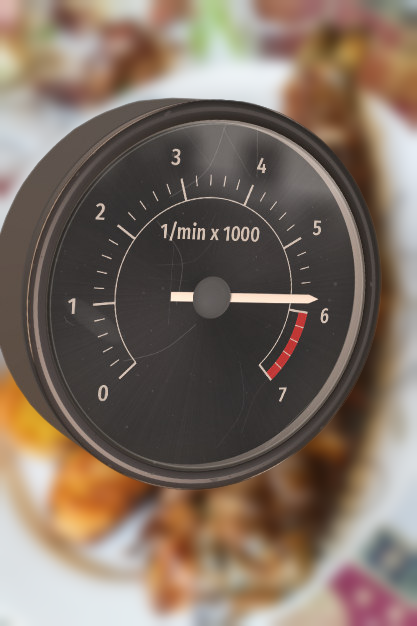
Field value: 5800rpm
